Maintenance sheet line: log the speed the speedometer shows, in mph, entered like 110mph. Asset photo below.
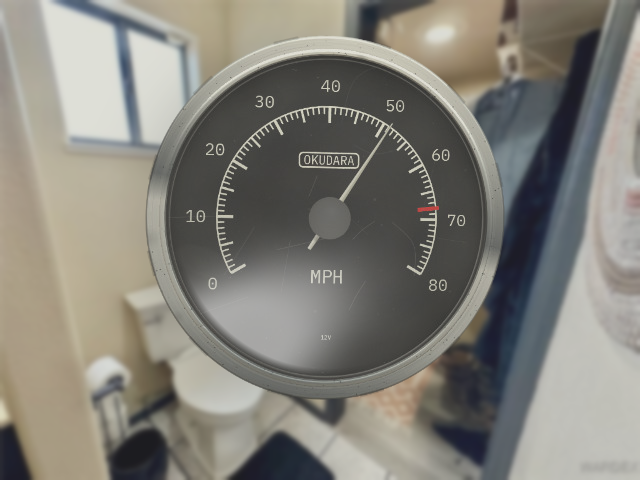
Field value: 51mph
